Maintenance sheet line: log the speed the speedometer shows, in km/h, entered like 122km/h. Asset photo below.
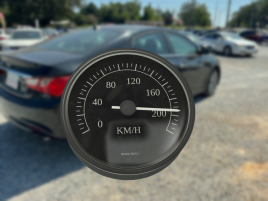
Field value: 195km/h
